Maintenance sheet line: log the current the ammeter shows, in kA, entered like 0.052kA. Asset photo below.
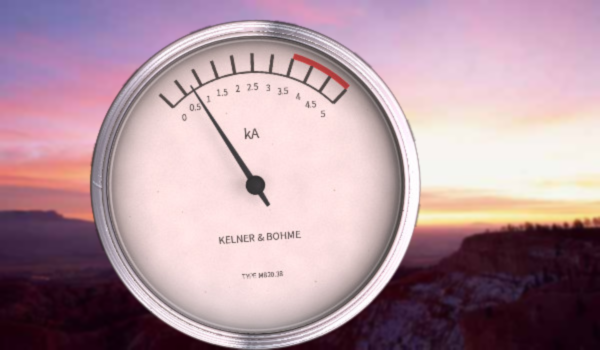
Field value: 0.75kA
